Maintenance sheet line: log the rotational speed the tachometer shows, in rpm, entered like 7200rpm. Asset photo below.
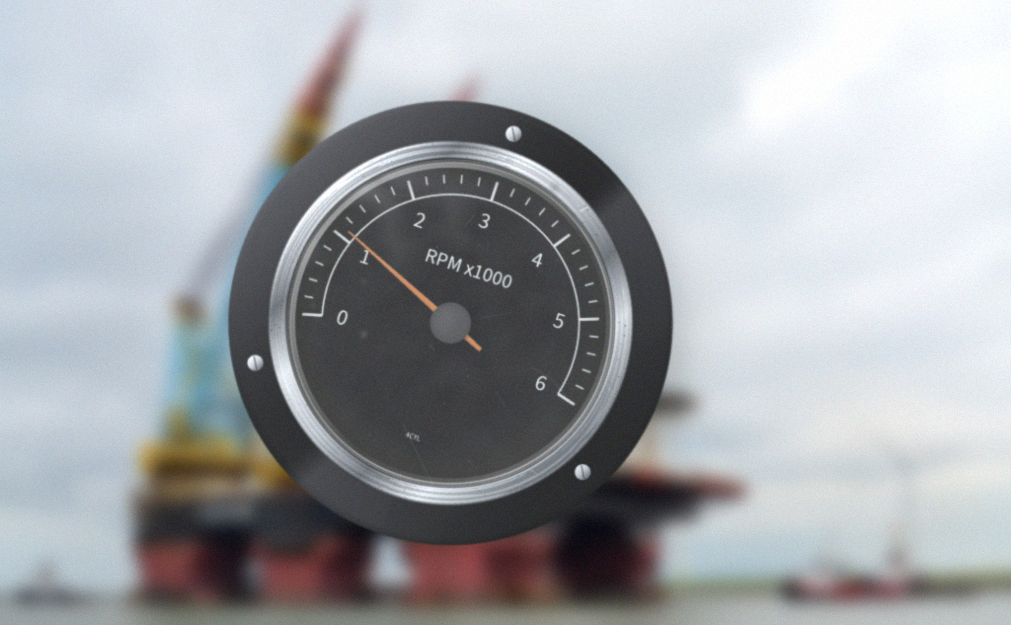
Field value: 1100rpm
